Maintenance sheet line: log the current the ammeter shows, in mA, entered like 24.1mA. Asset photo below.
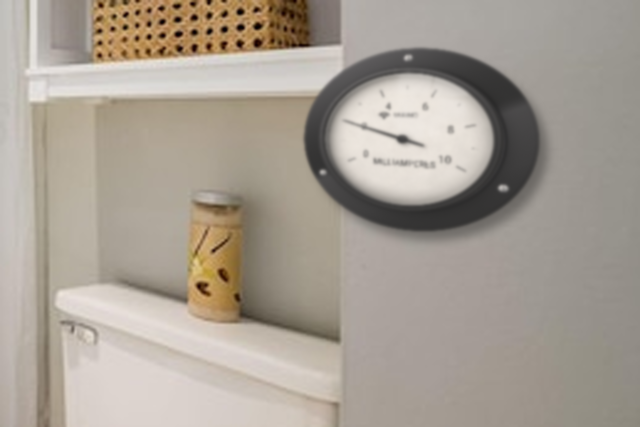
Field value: 2mA
